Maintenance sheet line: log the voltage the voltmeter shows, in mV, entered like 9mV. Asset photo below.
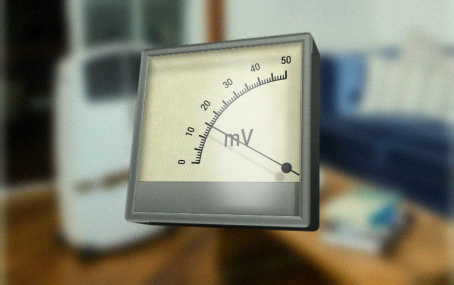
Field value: 15mV
